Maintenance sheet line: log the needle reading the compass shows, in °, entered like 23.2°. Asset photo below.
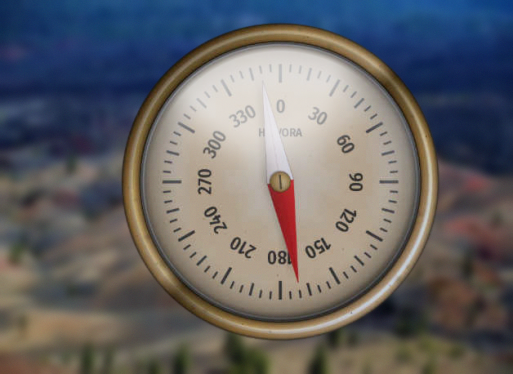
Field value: 170°
